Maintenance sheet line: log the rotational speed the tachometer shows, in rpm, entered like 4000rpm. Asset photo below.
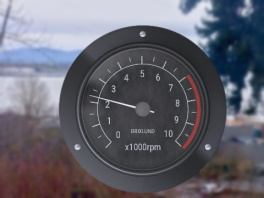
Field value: 2250rpm
